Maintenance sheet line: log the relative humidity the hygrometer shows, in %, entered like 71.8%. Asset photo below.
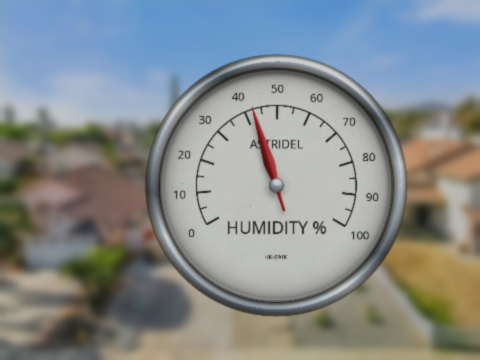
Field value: 42.5%
